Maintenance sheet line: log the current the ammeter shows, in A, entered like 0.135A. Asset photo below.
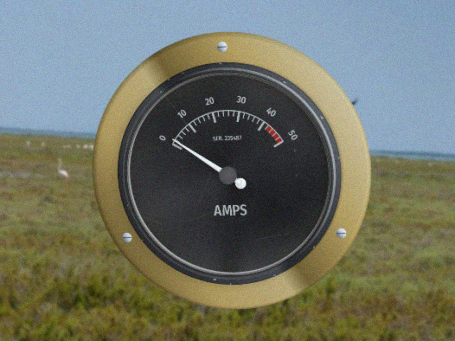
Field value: 2A
